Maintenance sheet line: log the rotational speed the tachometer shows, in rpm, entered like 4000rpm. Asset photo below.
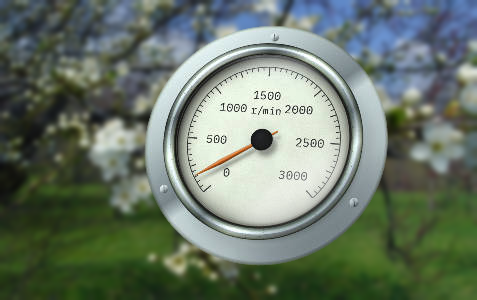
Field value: 150rpm
